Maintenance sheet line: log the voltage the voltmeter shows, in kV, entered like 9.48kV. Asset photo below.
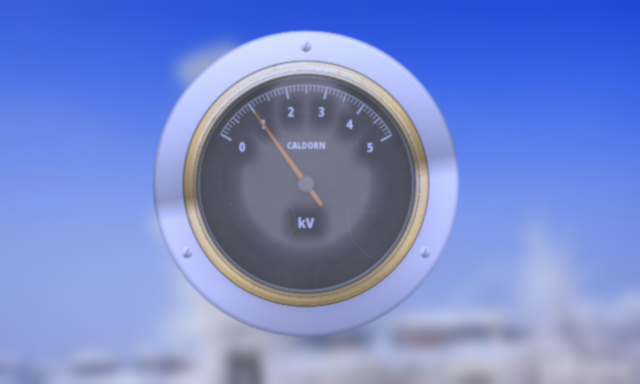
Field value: 1kV
